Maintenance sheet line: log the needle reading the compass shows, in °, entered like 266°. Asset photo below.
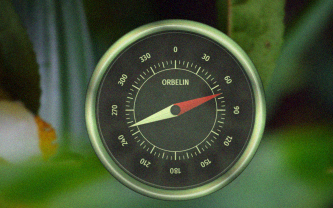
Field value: 70°
